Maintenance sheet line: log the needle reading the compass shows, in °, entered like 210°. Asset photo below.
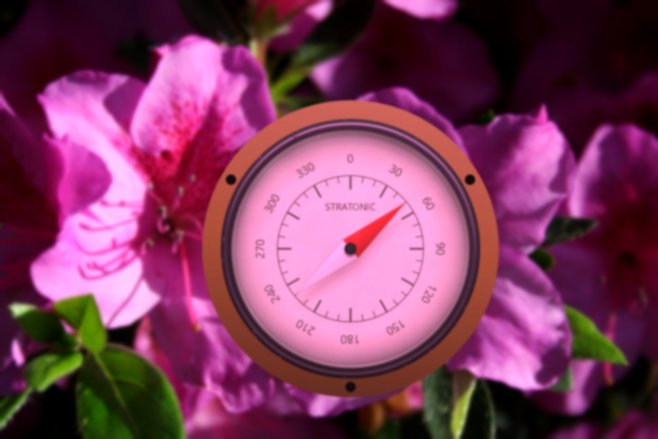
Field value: 50°
